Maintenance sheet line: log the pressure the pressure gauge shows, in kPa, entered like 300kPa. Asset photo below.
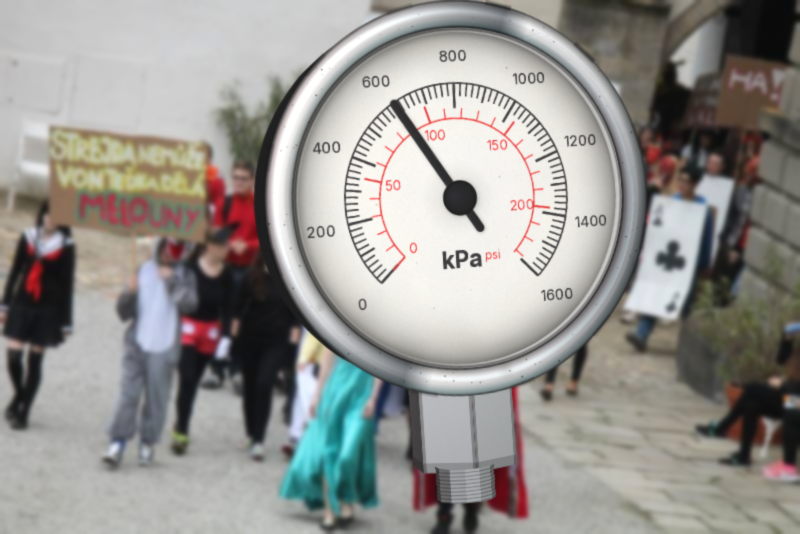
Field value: 600kPa
